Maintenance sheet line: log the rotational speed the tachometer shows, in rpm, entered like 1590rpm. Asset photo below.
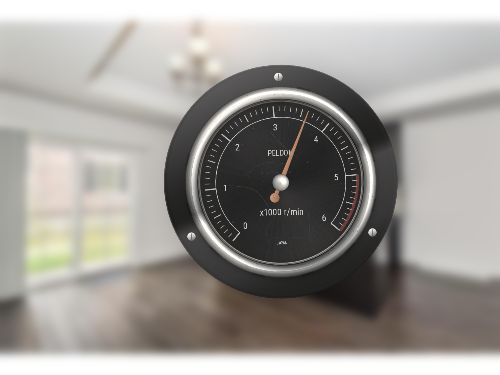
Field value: 3600rpm
